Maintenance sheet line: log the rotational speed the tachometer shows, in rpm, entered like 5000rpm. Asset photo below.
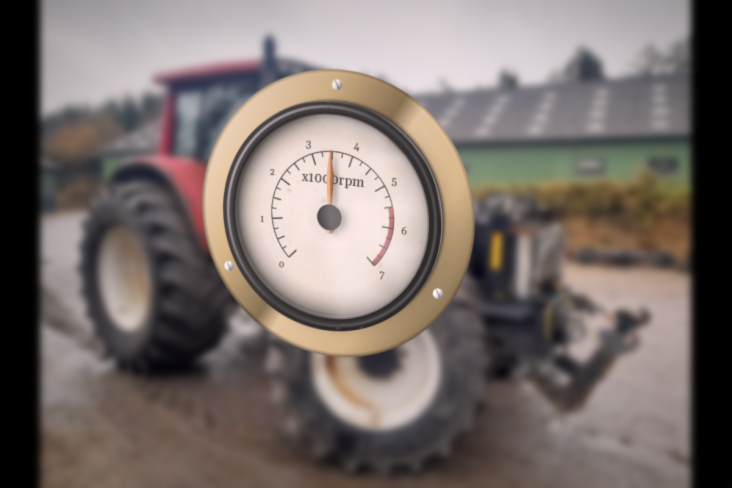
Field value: 3500rpm
